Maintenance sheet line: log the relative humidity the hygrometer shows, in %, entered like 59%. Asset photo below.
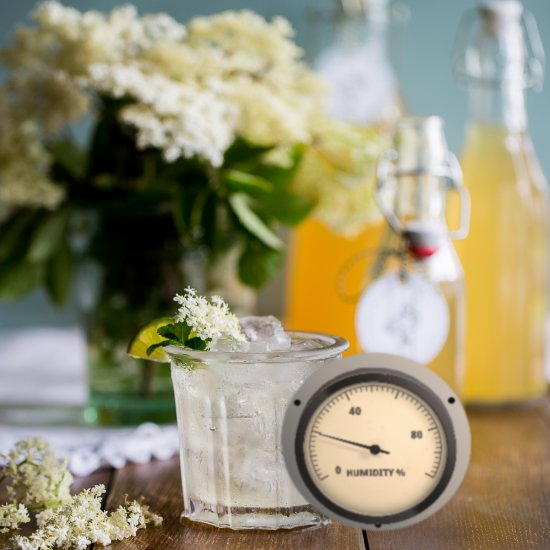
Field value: 20%
